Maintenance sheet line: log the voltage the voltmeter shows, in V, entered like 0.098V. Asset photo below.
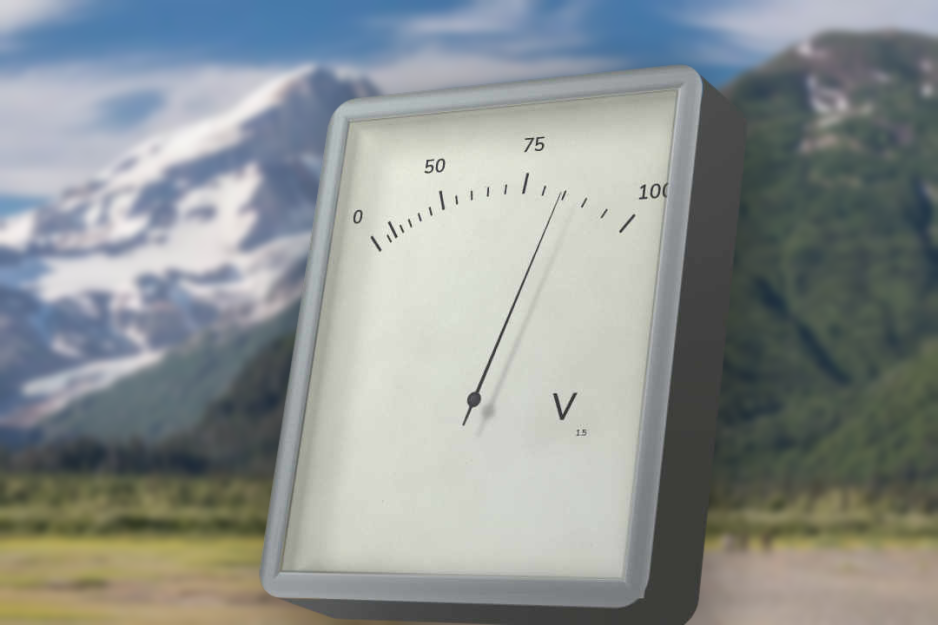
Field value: 85V
